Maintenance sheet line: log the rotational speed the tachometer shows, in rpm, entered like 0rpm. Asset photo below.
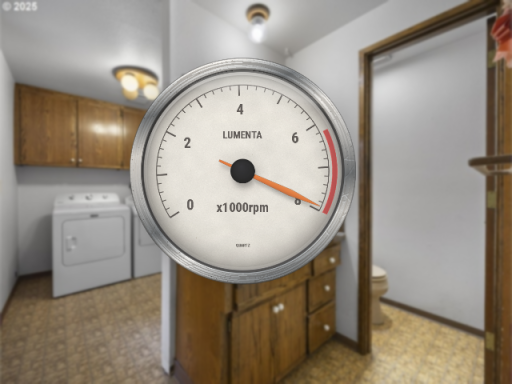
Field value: 7900rpm
